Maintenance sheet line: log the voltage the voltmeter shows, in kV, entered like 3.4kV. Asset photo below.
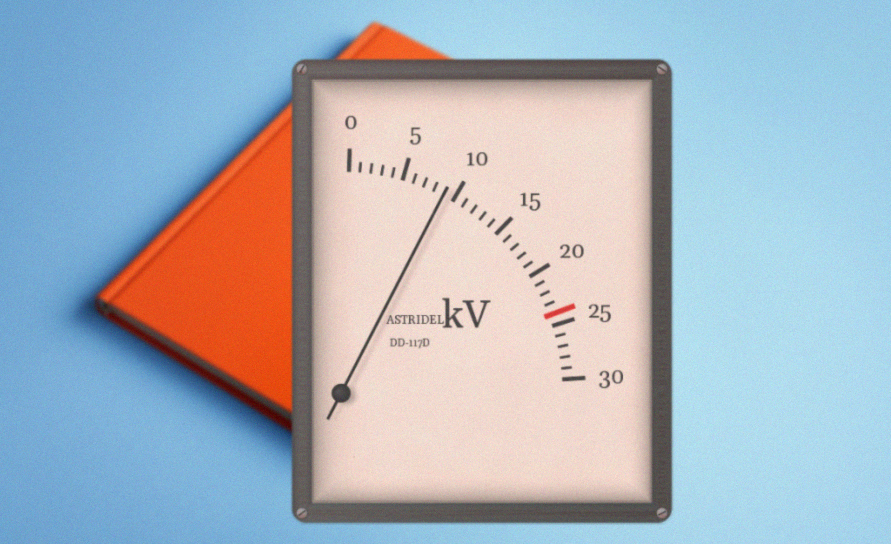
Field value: 9kV
